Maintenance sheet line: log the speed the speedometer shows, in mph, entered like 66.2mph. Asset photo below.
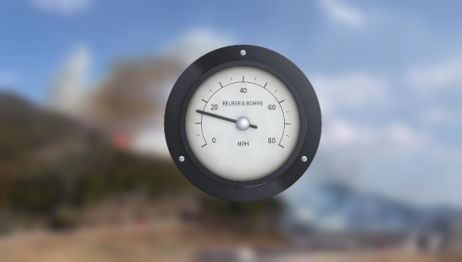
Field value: 15mph
